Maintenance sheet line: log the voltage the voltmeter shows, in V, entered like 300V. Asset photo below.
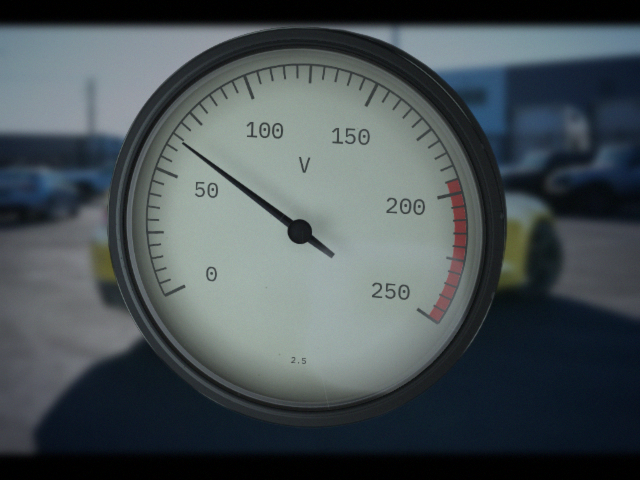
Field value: 65V
